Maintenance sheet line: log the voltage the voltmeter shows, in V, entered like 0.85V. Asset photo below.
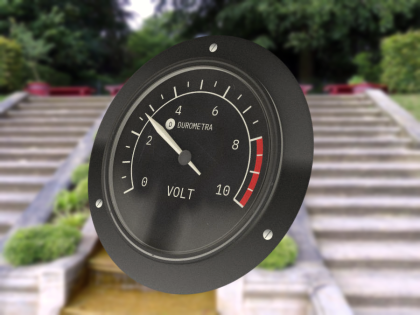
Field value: 2.75V
